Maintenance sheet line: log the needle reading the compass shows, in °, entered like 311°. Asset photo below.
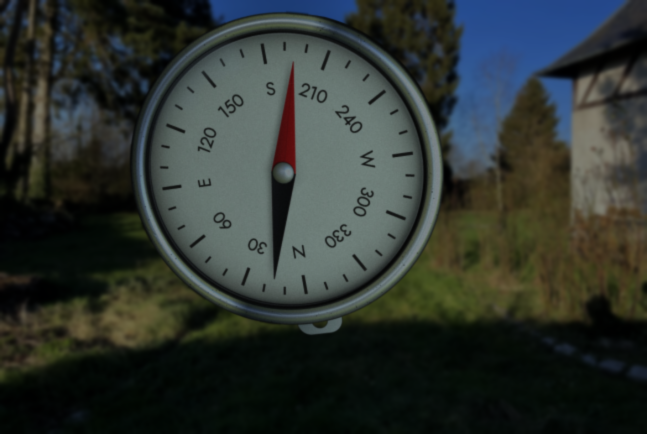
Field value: 195°
